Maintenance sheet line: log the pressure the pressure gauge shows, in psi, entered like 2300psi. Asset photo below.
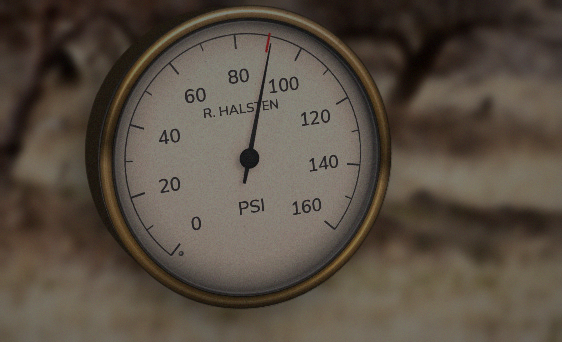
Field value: 90psi
